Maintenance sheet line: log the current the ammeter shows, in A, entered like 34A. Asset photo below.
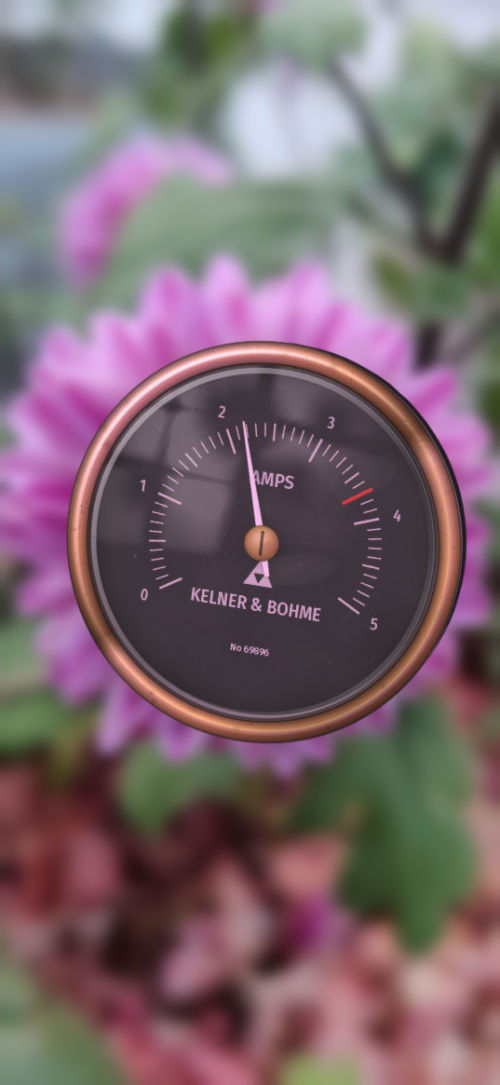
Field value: 2.2A
